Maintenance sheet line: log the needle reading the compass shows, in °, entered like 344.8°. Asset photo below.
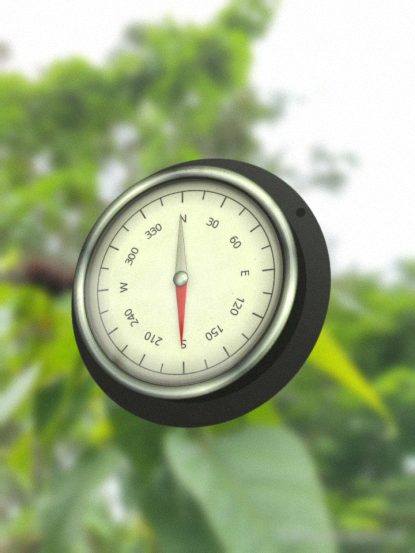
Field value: 180°
